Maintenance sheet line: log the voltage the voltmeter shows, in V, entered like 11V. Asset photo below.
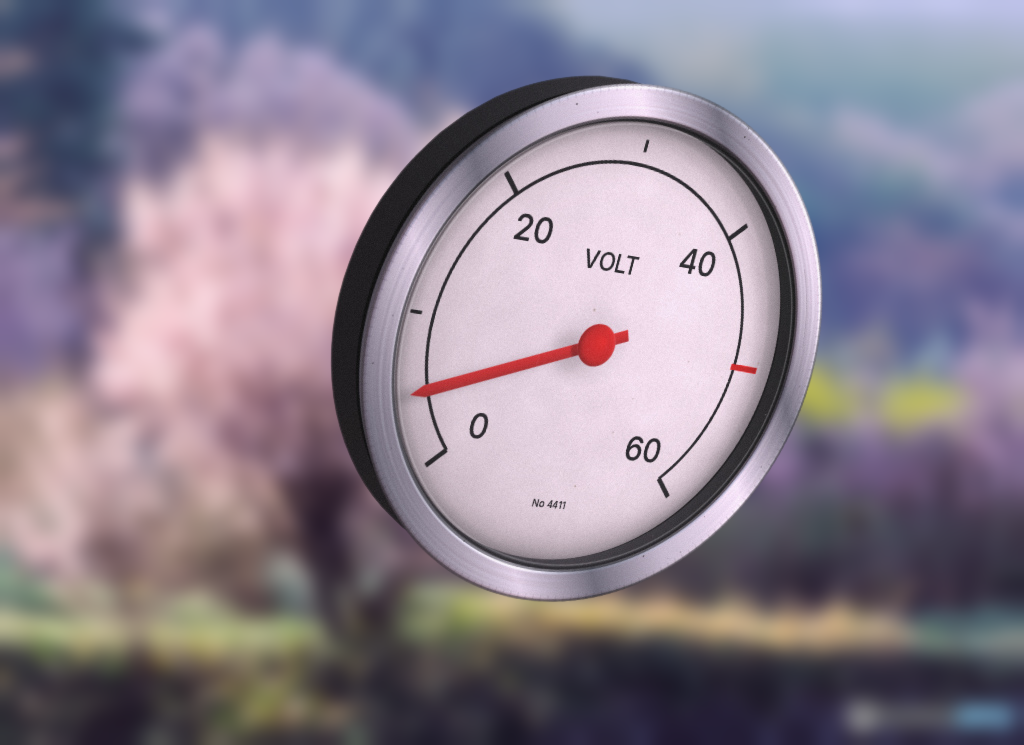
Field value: 5V
